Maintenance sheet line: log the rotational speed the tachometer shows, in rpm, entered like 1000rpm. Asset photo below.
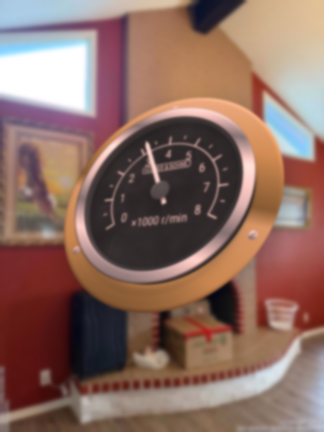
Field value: 3250rpm
